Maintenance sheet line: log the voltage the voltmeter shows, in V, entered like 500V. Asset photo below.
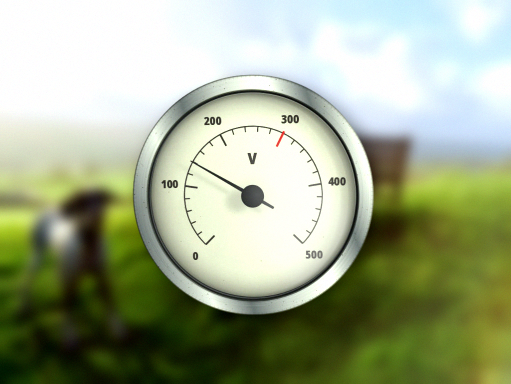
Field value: 140V
